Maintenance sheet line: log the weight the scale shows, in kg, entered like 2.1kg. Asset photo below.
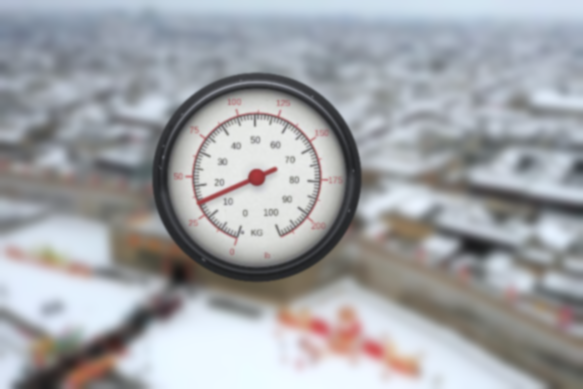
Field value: 15kg
